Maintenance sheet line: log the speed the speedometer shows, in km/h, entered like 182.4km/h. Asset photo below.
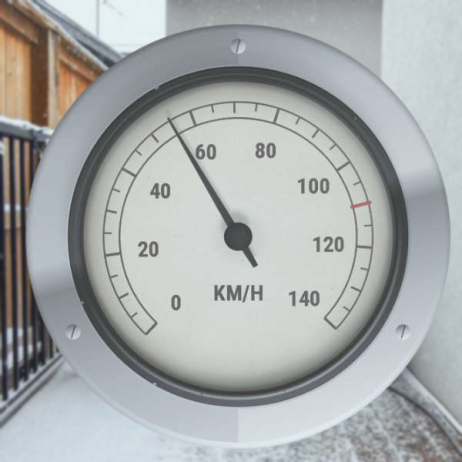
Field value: 55km/h
